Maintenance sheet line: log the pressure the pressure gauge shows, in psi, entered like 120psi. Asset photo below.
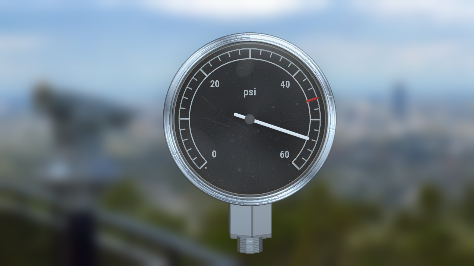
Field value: 54psi
